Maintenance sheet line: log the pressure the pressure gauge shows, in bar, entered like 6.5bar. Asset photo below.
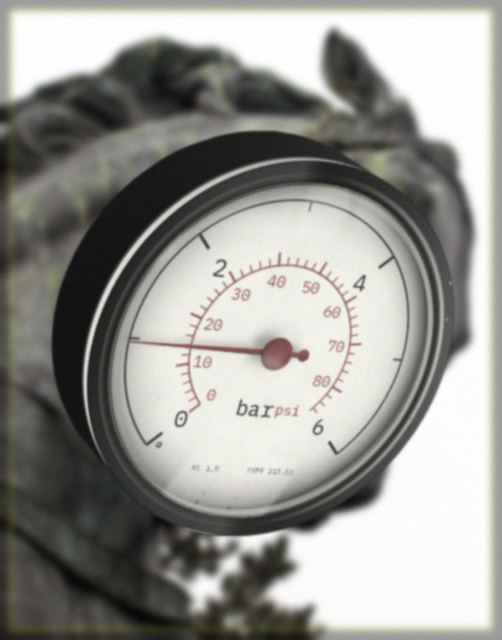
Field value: 1bar
